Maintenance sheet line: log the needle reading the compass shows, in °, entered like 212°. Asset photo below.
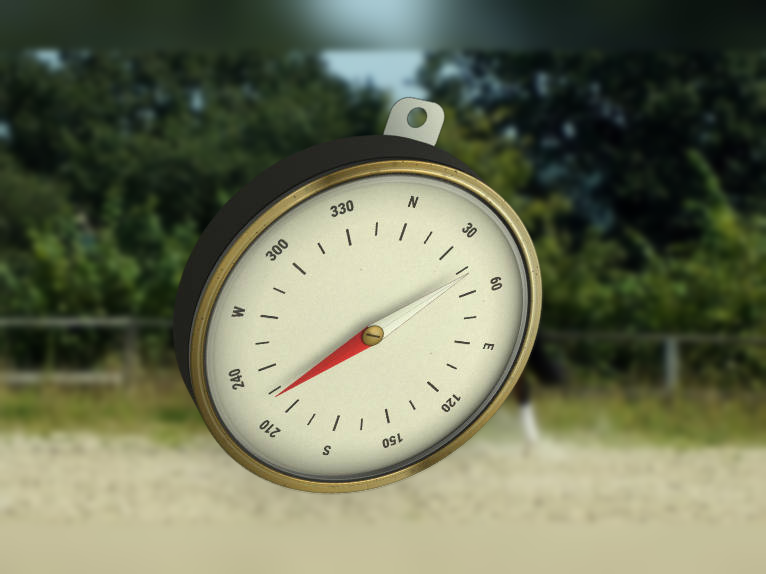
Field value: 225°
